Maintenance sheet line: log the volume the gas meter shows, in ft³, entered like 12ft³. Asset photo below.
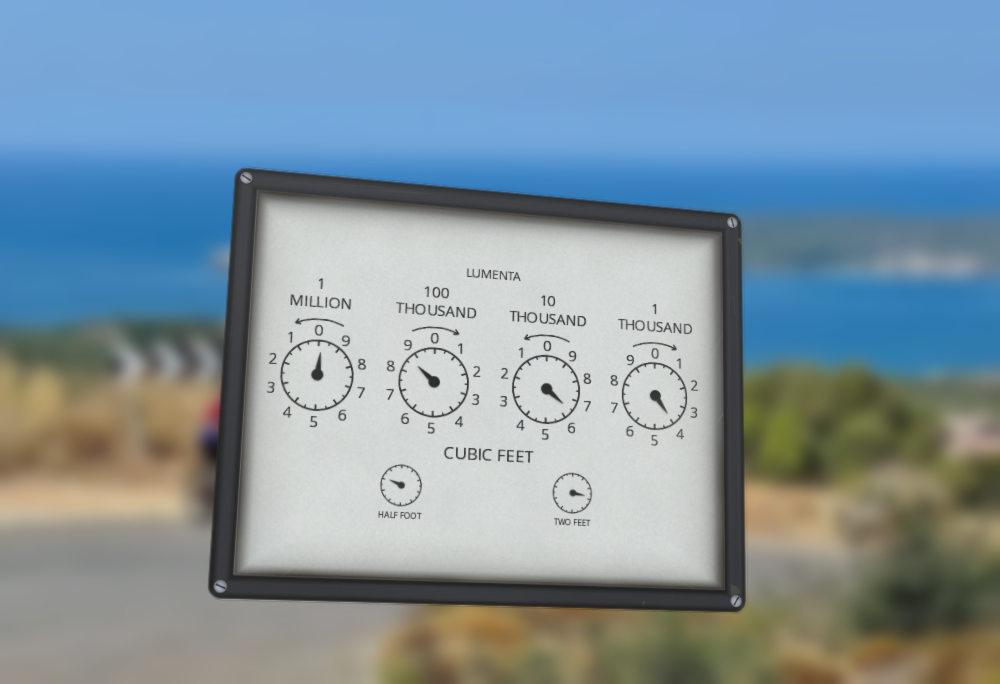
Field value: 986400ft³
